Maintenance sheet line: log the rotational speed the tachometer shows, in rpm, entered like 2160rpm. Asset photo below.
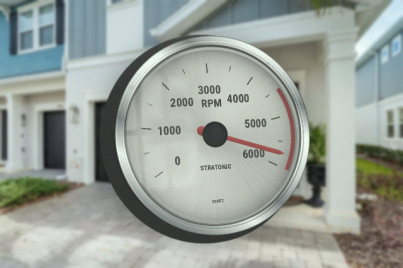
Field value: 5750rpm
